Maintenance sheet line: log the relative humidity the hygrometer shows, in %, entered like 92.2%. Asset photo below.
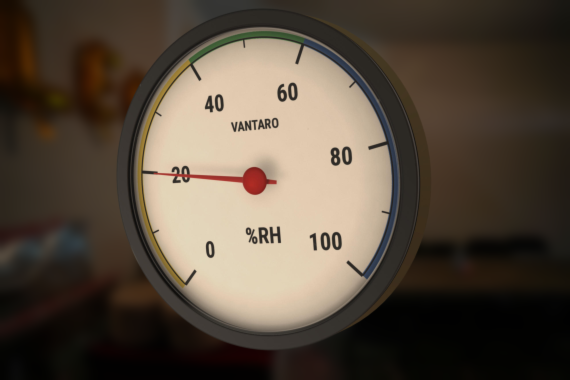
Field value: 20%
